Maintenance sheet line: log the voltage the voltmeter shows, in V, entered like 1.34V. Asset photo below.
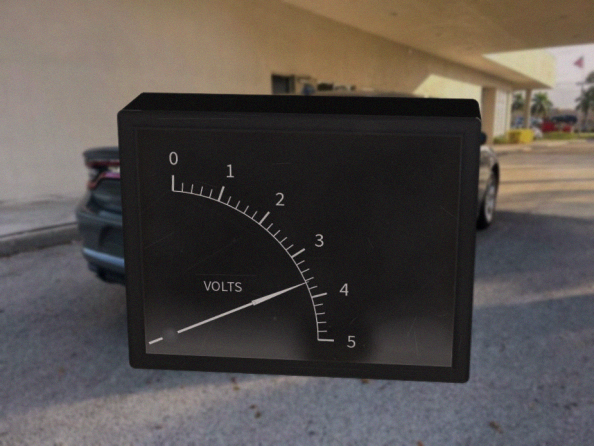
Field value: 3.6V
